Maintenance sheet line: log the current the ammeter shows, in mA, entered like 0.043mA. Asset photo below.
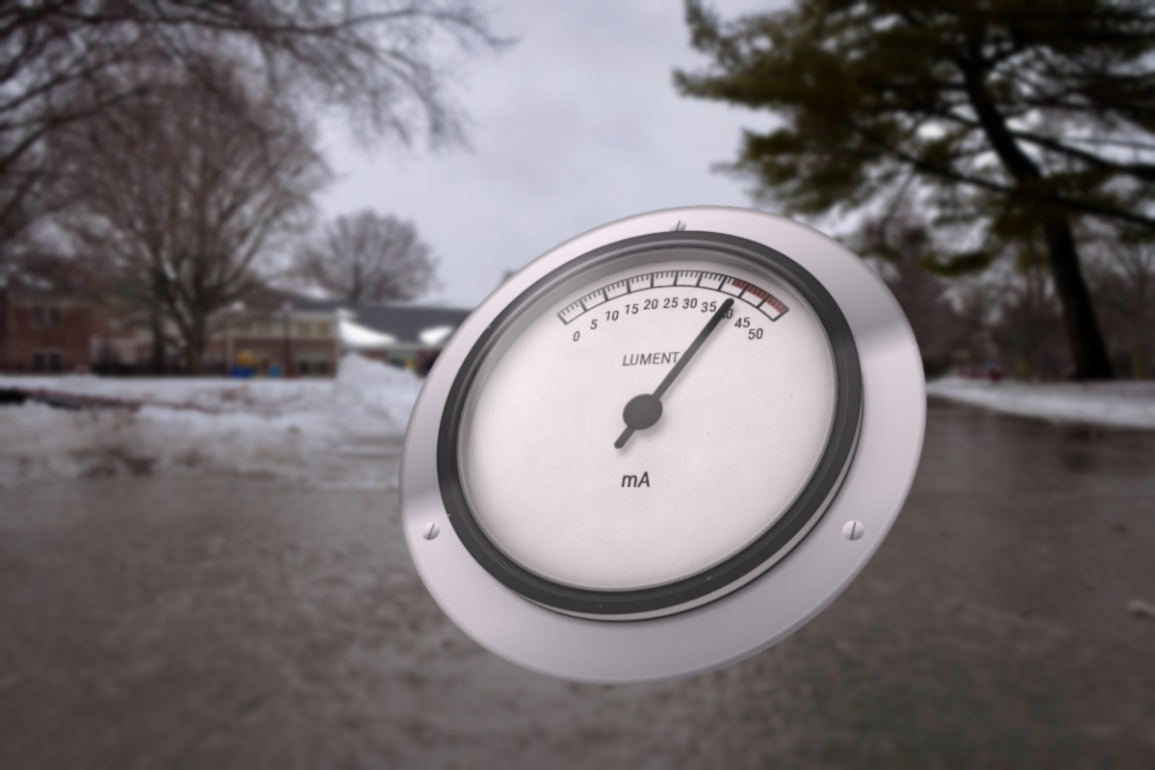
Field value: 40mA
